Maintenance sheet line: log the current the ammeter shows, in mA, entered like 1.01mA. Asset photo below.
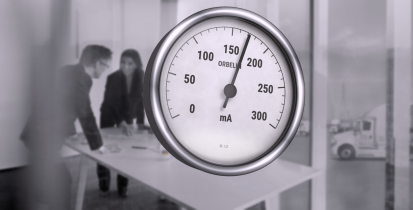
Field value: 170mA
